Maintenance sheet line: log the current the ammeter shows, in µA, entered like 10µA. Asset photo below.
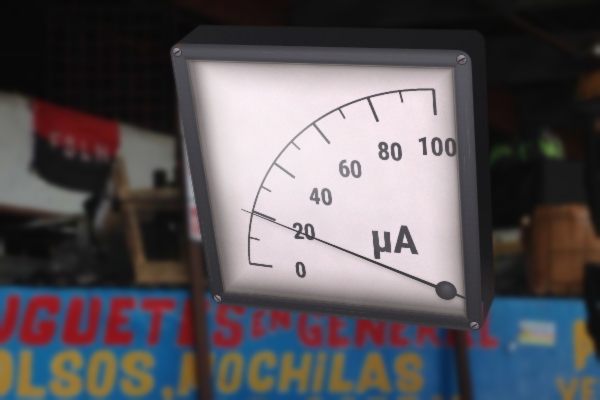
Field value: 20µA
